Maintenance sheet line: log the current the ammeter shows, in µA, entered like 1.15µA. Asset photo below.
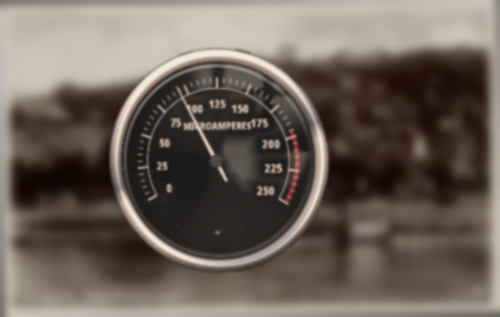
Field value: 95µA
